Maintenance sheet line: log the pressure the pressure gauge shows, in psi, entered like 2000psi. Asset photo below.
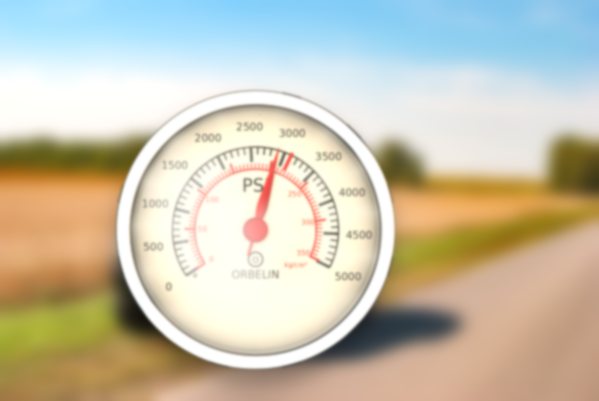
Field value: 2900psi
